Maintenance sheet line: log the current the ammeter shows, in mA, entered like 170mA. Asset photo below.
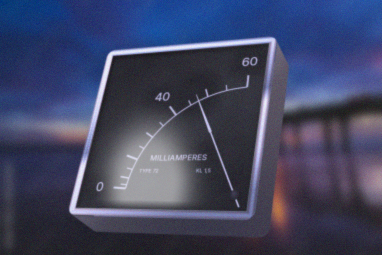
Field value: 47.5mA
